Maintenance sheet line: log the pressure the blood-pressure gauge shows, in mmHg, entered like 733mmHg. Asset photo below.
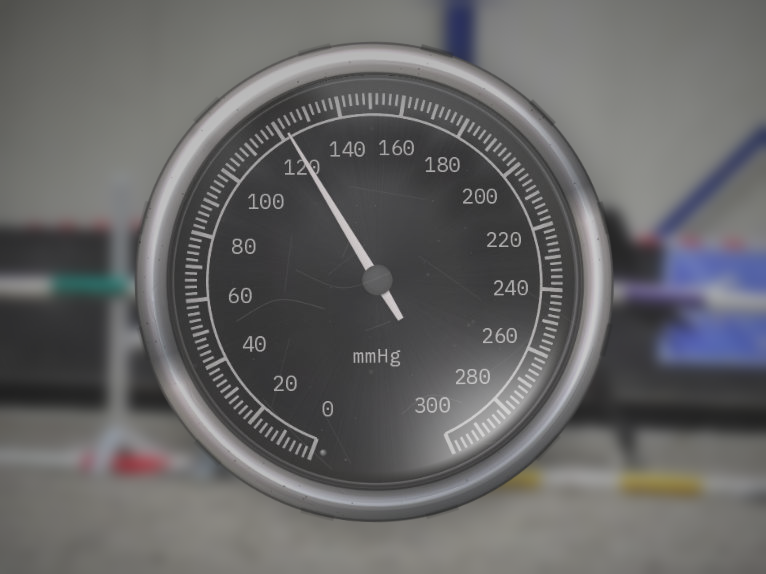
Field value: 122mmHg
